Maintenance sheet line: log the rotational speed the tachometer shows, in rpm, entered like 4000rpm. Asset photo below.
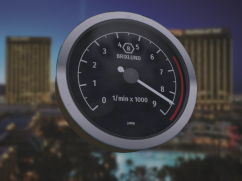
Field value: 8500rpm
